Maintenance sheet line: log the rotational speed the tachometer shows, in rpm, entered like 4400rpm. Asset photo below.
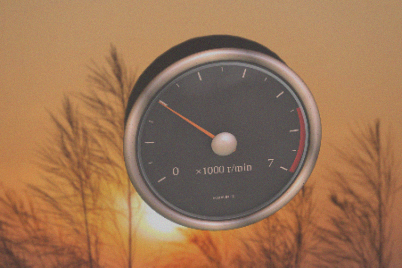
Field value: 2000rpm
